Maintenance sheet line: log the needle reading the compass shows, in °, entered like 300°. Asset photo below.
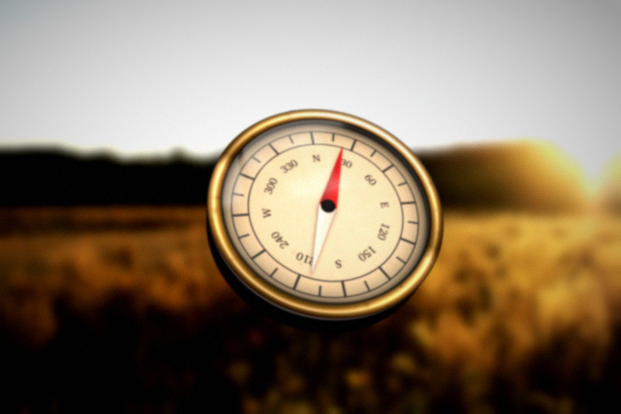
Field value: 22.5°
